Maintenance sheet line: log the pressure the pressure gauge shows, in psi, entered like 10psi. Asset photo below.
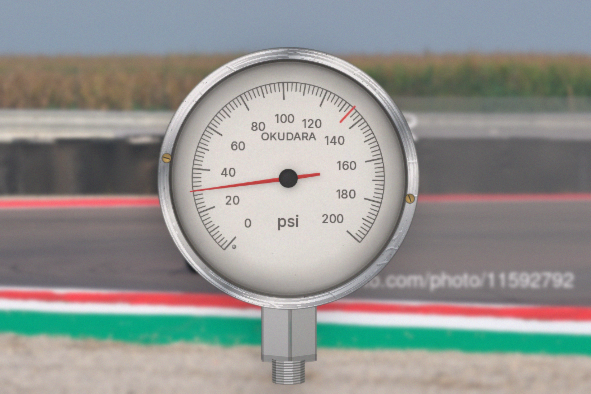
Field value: 30psi
